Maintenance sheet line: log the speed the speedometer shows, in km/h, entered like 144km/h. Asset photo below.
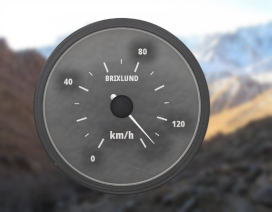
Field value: 135km/h
